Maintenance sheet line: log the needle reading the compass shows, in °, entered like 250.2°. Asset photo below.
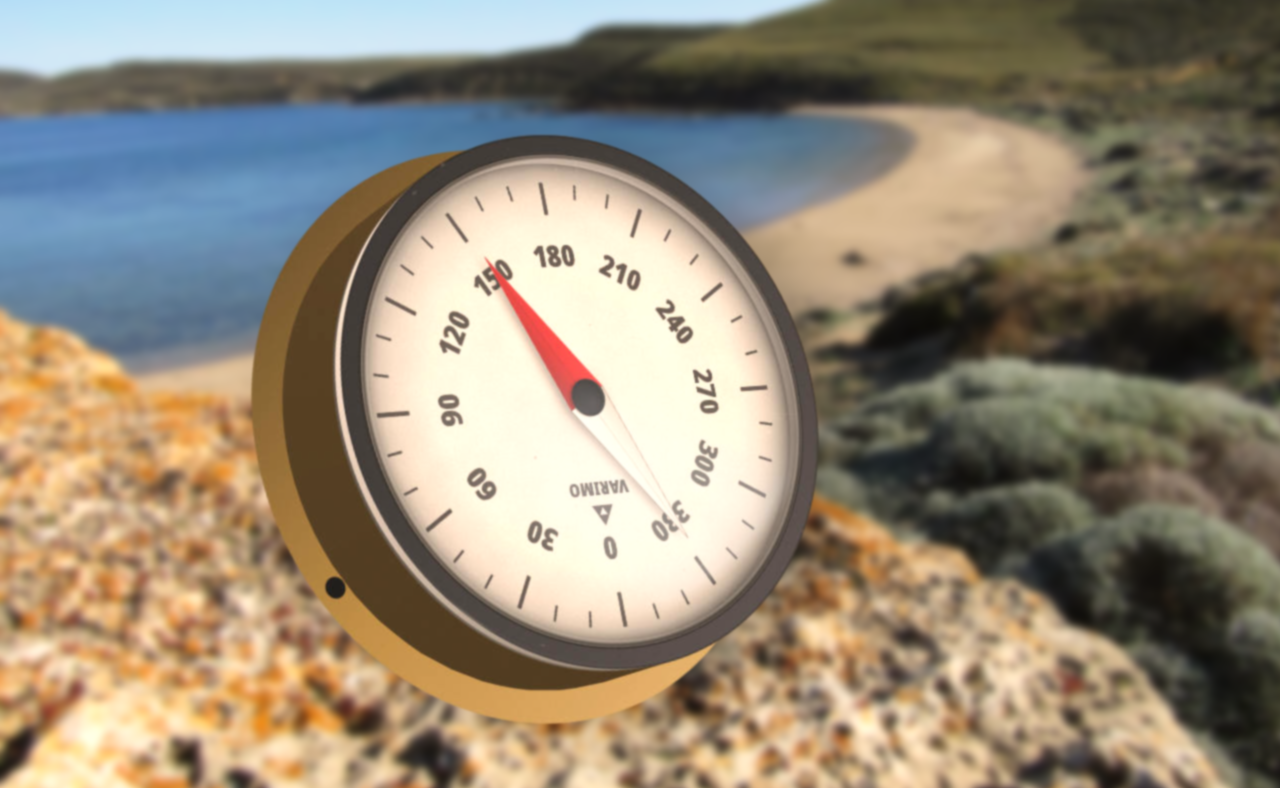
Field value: 150°
